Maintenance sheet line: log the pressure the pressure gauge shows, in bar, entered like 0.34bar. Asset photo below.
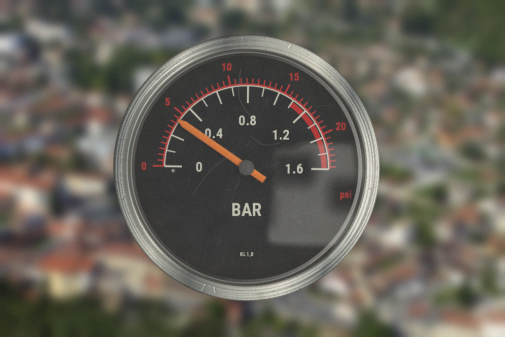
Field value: 0.3bar
